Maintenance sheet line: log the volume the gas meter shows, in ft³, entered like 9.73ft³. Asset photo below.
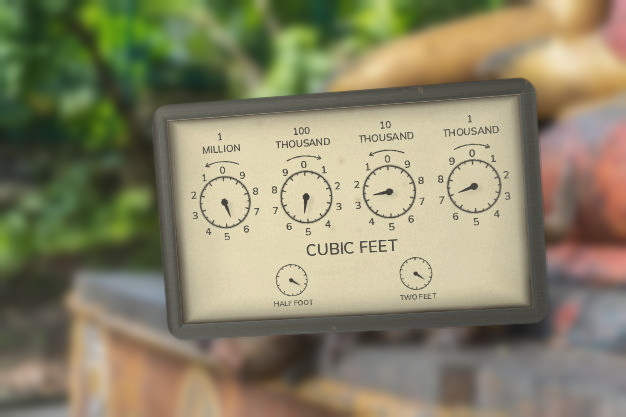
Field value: 552700ft³
